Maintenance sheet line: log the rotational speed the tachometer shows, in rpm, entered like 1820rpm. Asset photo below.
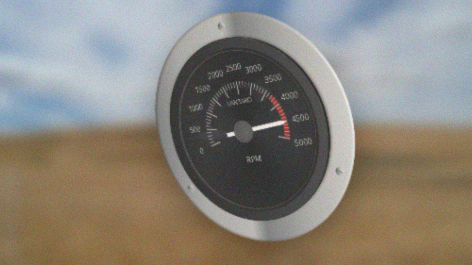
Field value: 4500rpm
